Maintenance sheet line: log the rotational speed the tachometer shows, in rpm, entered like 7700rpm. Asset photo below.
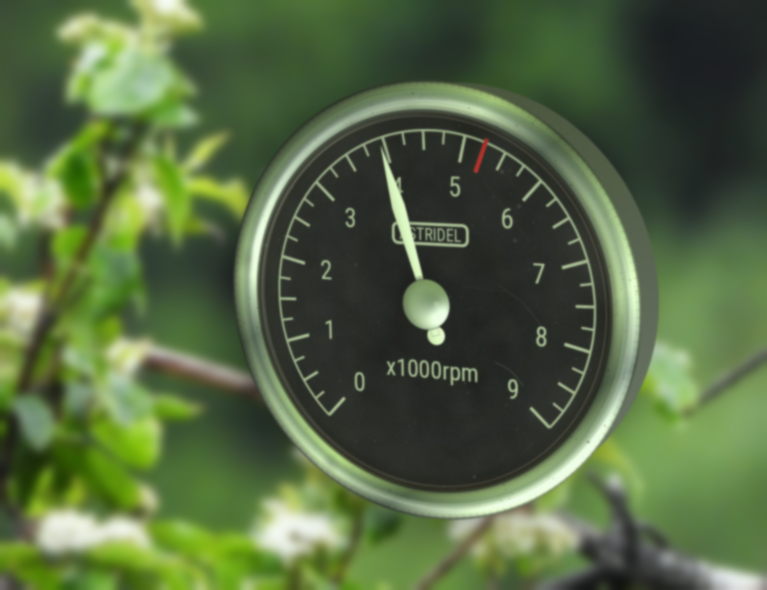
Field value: 4000rpm
